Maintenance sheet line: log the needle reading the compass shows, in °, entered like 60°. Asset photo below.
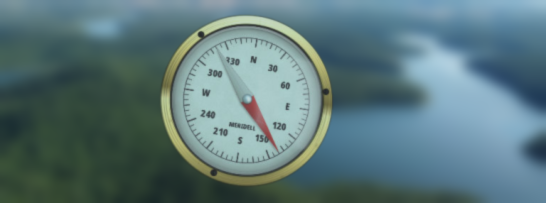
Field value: 140°
